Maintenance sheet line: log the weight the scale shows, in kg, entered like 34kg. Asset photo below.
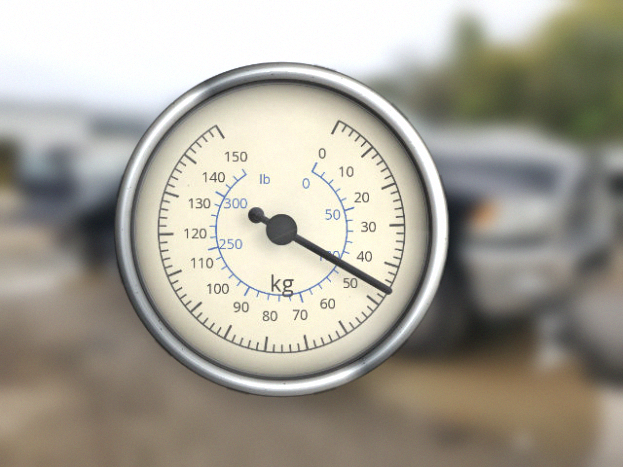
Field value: 46kg
